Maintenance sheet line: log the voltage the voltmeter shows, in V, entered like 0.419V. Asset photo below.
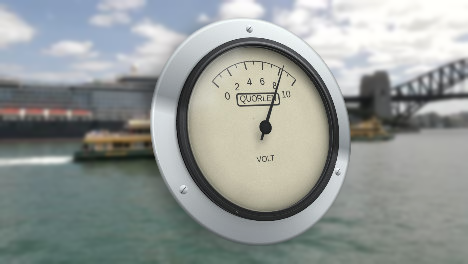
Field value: 8V
